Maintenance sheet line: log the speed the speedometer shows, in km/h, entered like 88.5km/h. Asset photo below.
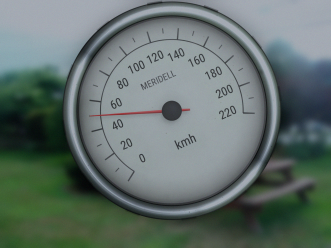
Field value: 50km/h
